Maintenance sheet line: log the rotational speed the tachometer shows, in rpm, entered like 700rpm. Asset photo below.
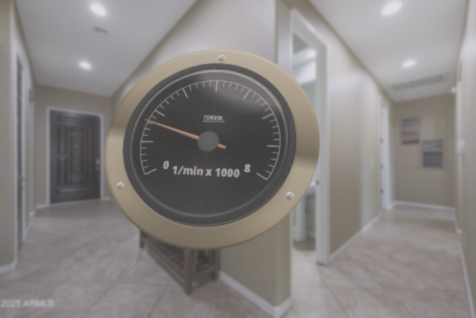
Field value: 1600rpm
